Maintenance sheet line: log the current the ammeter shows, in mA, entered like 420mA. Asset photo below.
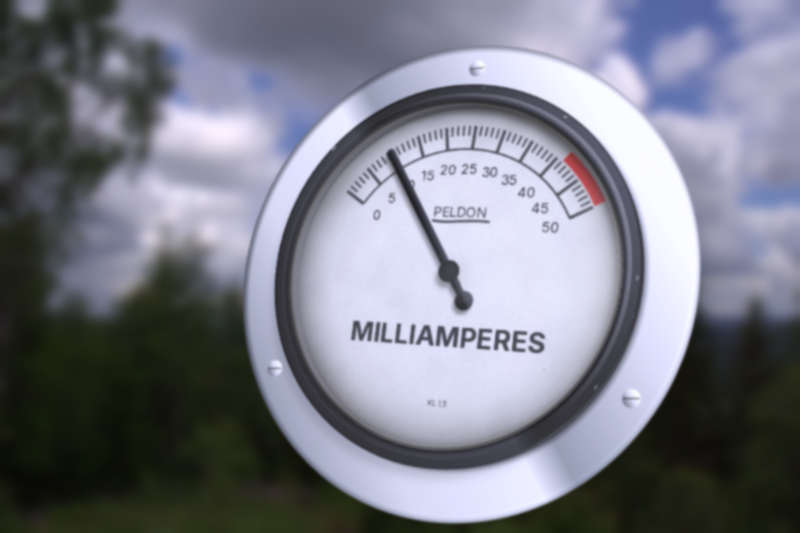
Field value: 10mA
